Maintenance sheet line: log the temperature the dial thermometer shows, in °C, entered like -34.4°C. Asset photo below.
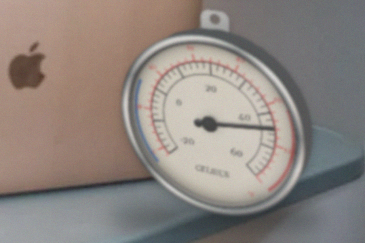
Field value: 44°C
